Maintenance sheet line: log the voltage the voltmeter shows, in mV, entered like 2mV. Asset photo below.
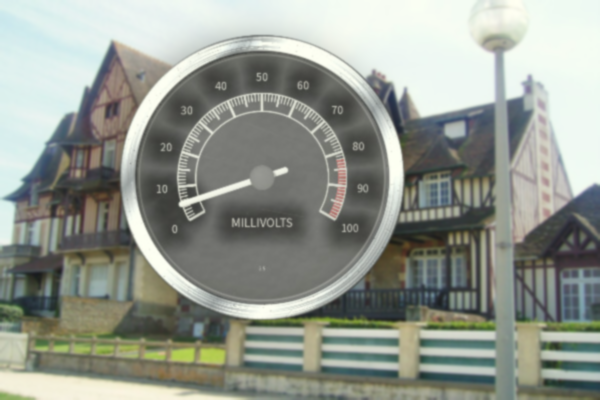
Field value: 5mV
